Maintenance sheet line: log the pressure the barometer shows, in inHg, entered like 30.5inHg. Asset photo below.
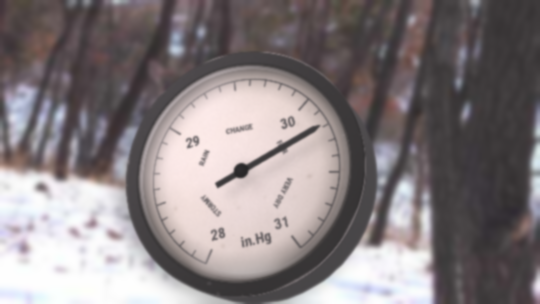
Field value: 30.2inHg
